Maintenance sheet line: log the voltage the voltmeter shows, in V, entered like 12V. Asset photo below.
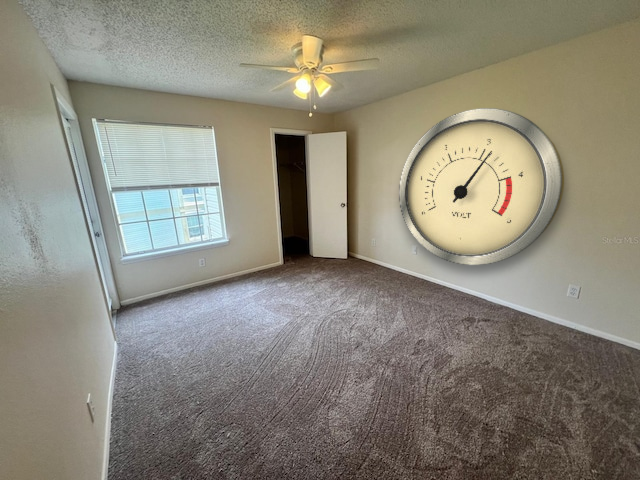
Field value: 3.2V
